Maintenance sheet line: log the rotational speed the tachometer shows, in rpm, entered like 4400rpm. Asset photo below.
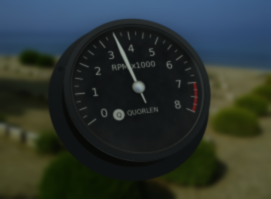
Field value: 3500rpm
